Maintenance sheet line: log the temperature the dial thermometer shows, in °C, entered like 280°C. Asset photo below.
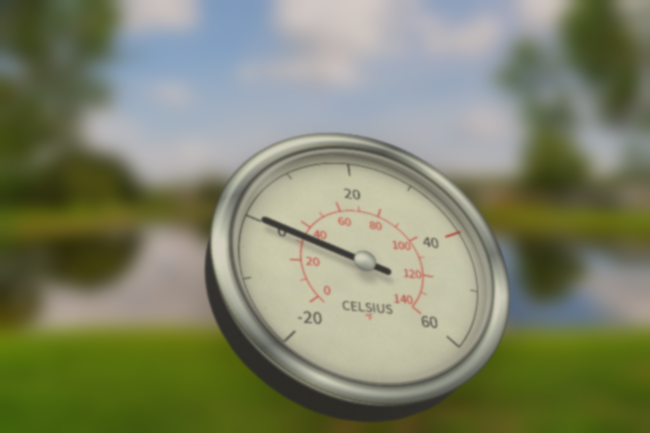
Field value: 0°C
